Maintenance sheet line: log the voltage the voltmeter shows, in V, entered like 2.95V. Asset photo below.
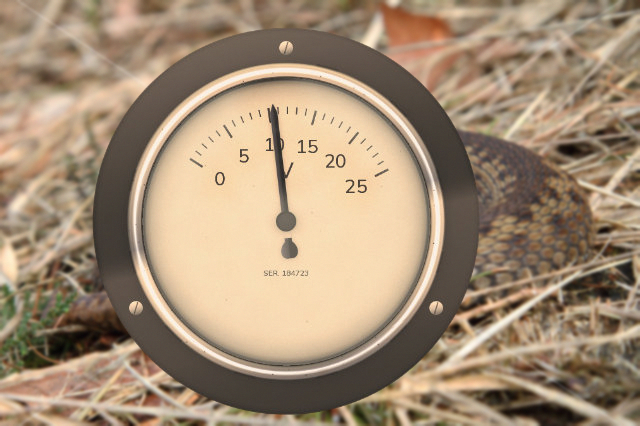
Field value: 10.5V
